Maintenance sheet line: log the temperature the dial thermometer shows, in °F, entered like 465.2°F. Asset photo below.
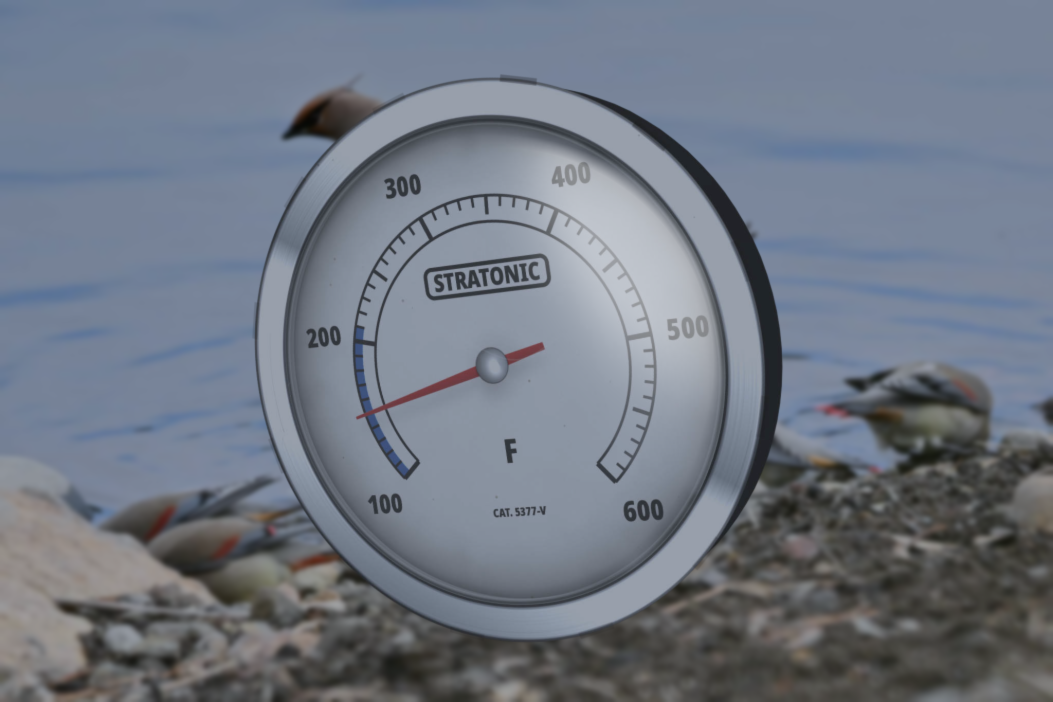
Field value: 150°F
